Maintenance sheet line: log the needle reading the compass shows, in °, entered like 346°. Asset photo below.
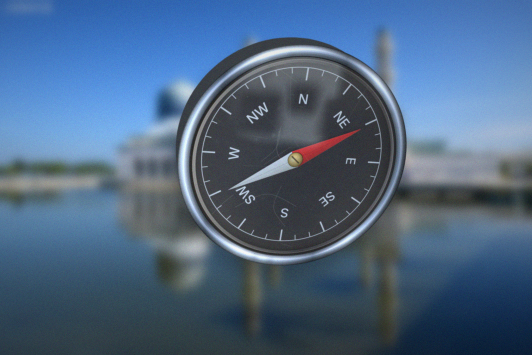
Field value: 60°
